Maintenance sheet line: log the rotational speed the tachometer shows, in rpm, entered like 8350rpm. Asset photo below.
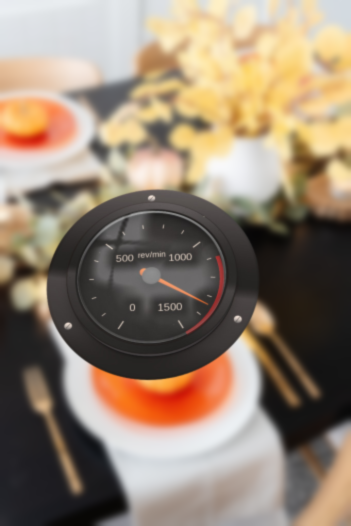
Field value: 1350rpm
